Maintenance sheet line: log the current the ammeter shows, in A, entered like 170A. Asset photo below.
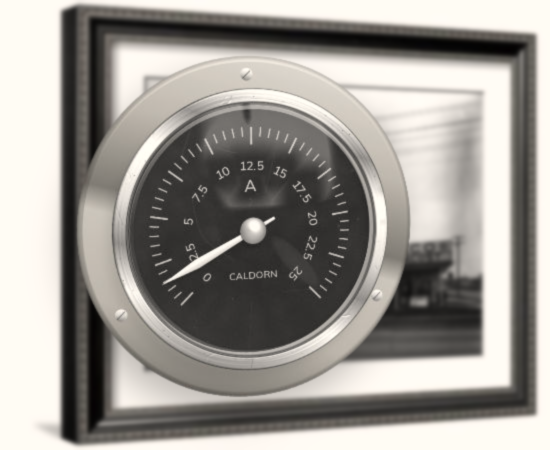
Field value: 1.5A
